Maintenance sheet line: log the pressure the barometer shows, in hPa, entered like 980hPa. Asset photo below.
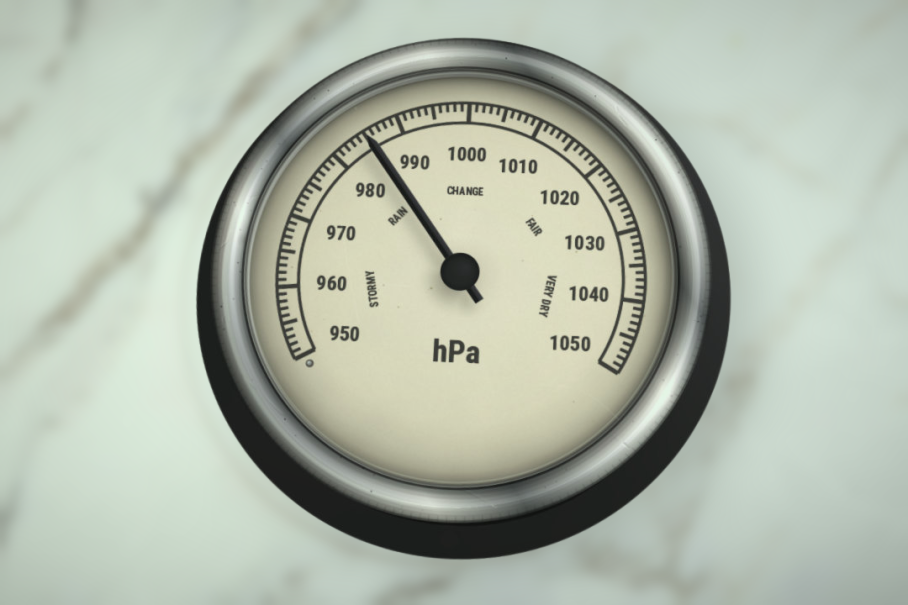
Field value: 985hPa
